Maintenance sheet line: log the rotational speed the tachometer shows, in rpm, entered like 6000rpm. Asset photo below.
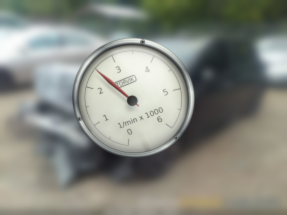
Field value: 2500rpm
